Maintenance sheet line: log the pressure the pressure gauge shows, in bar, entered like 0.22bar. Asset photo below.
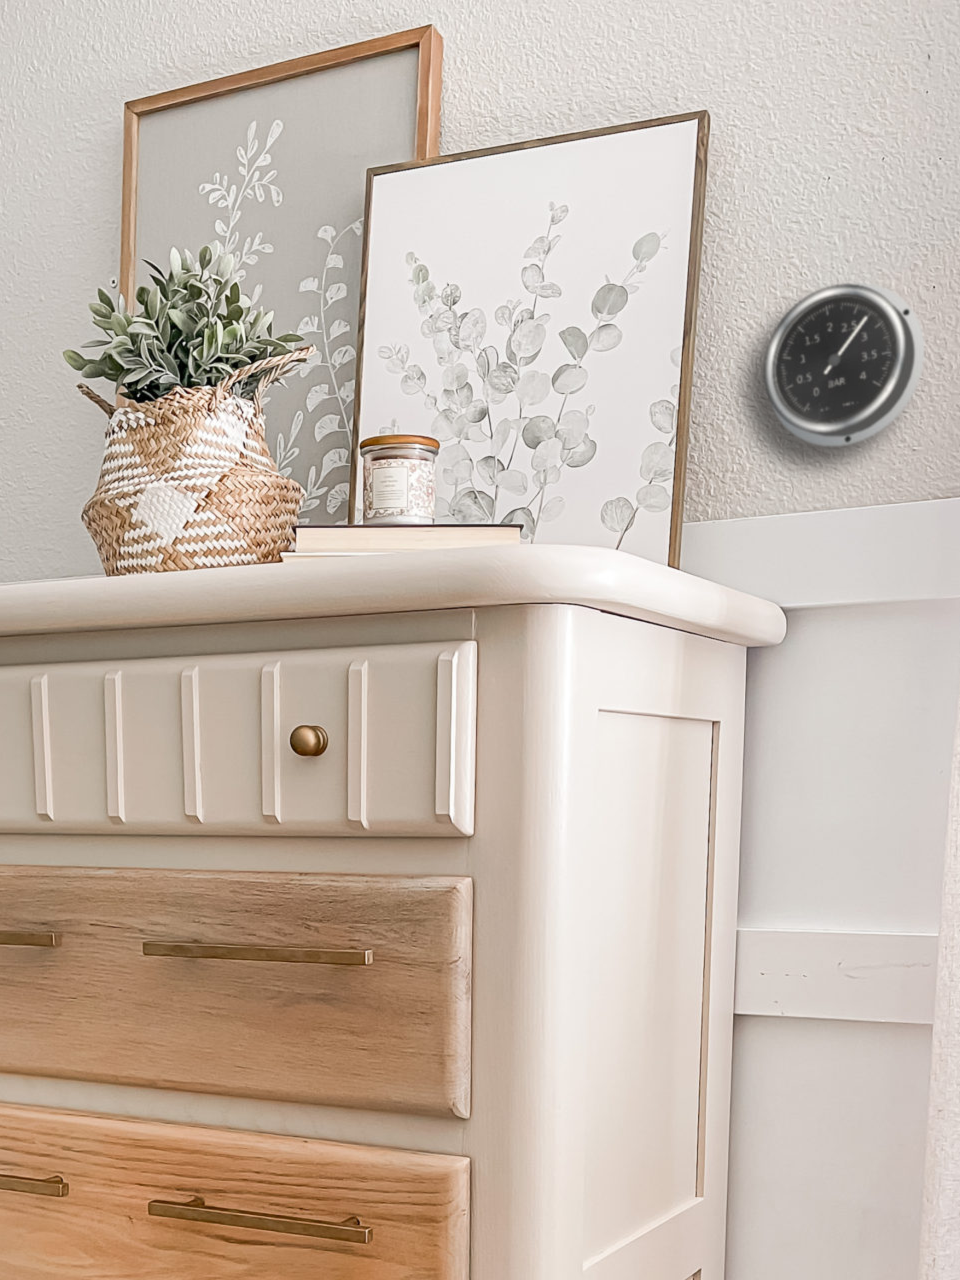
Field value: 2.75bar
